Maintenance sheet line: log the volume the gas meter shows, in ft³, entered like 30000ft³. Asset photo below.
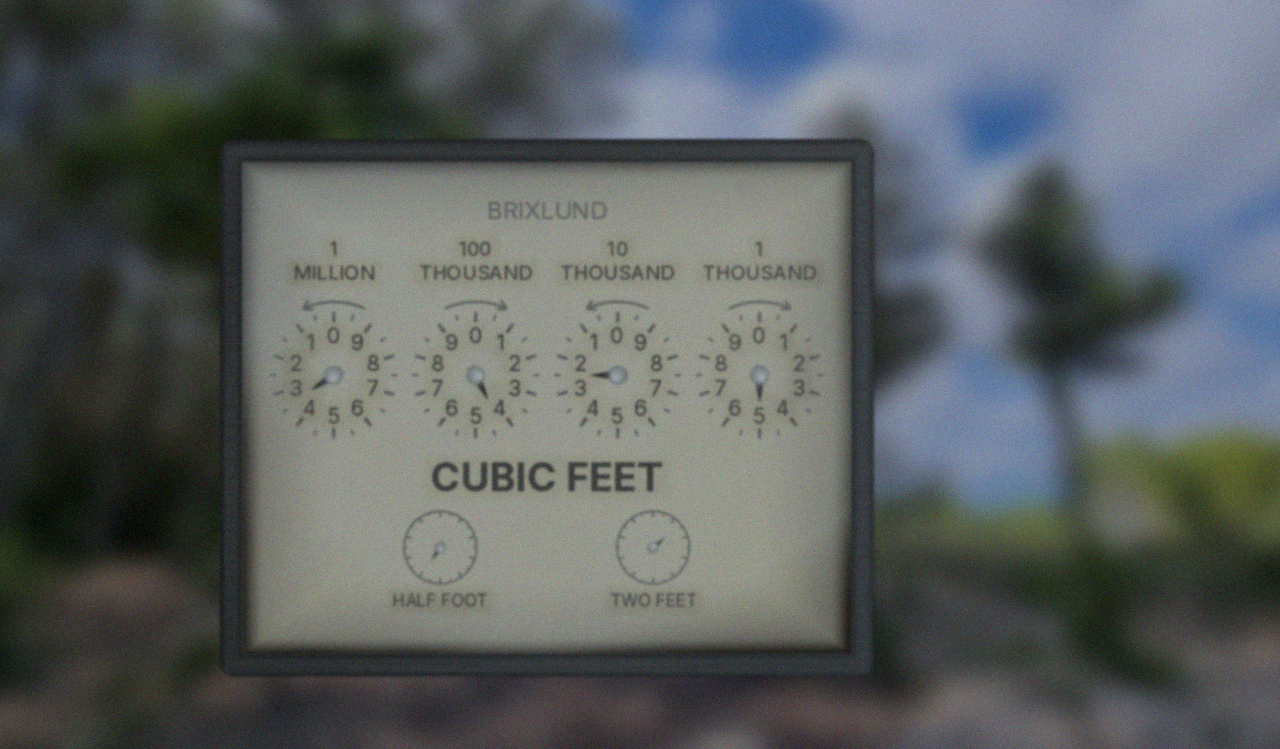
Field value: 342500ft³
